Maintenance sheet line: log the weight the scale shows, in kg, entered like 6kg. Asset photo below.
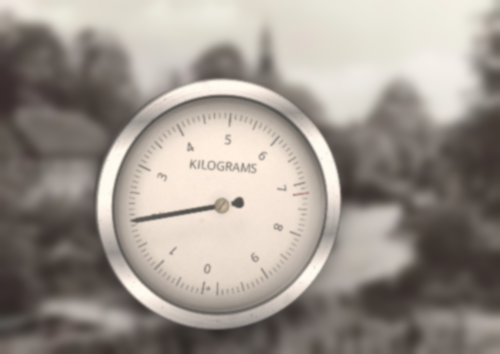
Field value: 2kg
